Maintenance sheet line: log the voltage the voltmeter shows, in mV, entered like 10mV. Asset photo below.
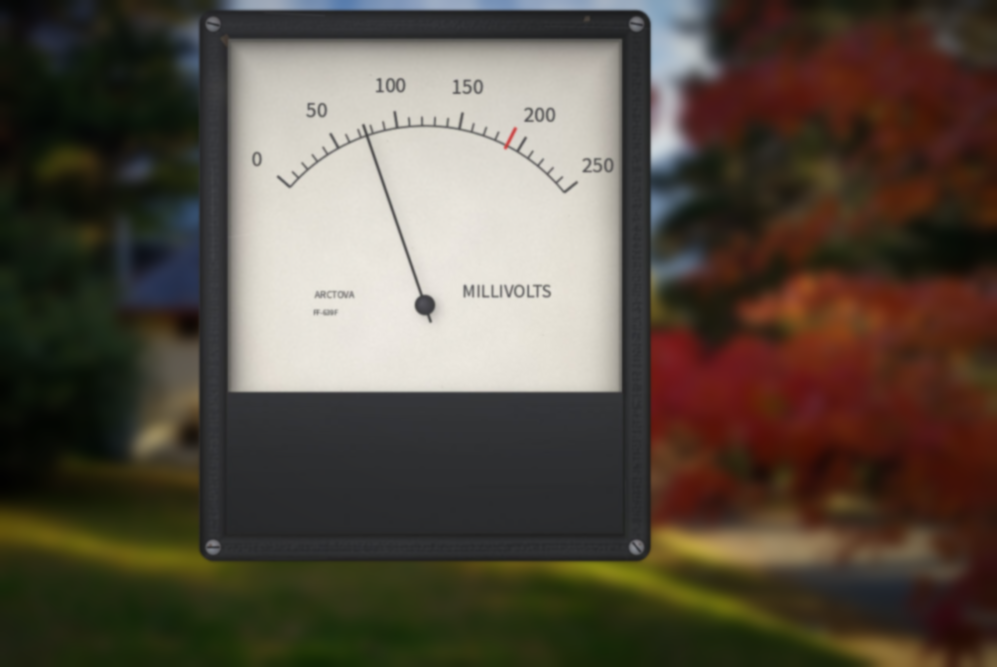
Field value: 75mV
